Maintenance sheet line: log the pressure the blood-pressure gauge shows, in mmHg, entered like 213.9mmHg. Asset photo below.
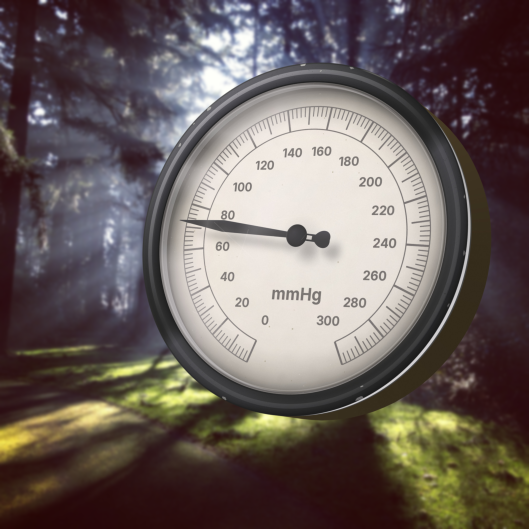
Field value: 72mmHg
